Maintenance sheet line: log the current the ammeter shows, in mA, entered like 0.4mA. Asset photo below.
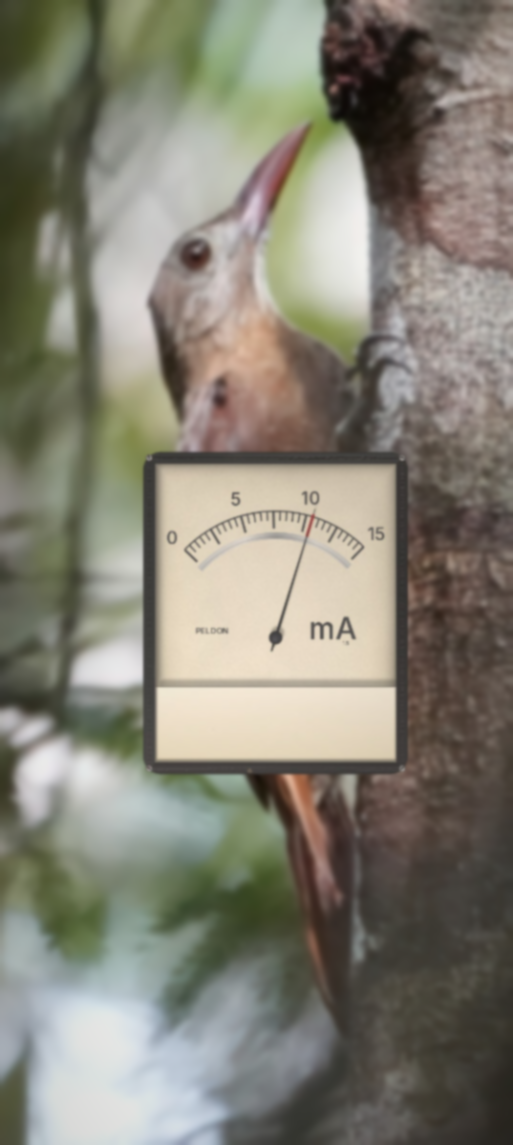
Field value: 10.5mA
